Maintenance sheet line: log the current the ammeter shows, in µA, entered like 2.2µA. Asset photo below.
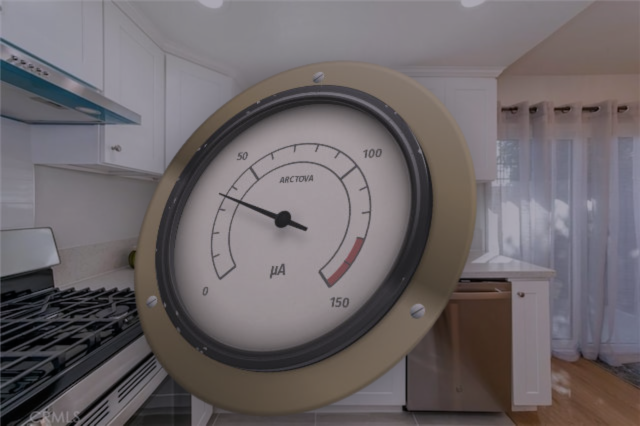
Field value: 35µA
